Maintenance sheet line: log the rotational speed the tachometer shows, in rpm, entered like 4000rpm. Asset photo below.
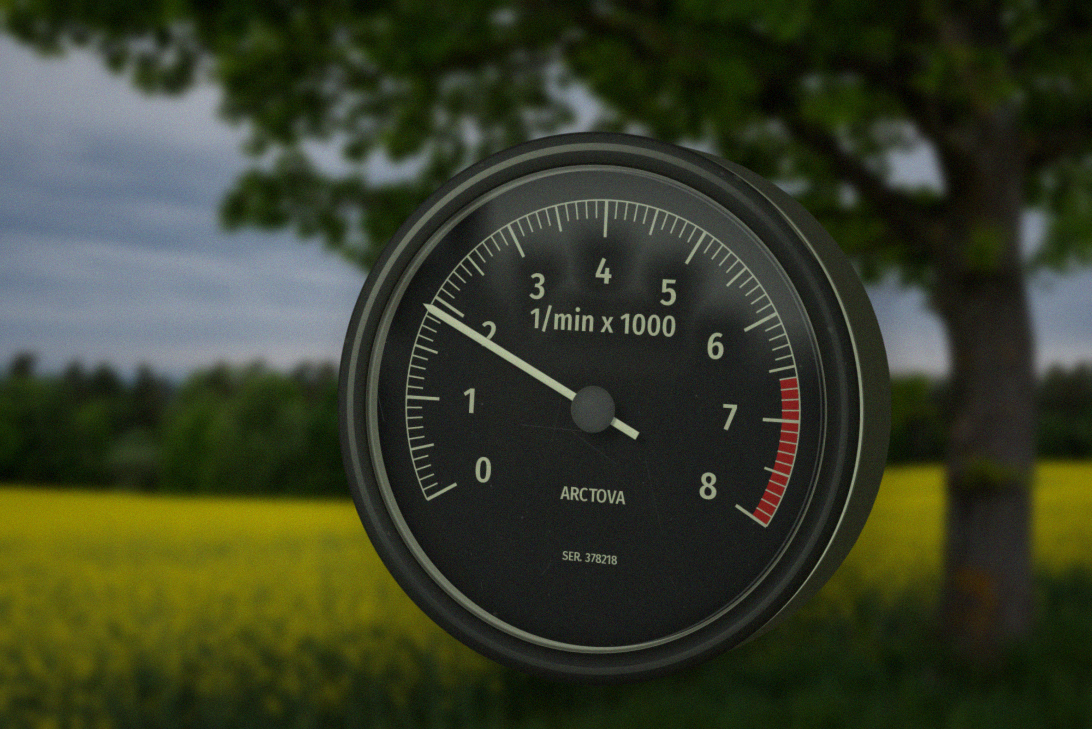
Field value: 1900rpm
